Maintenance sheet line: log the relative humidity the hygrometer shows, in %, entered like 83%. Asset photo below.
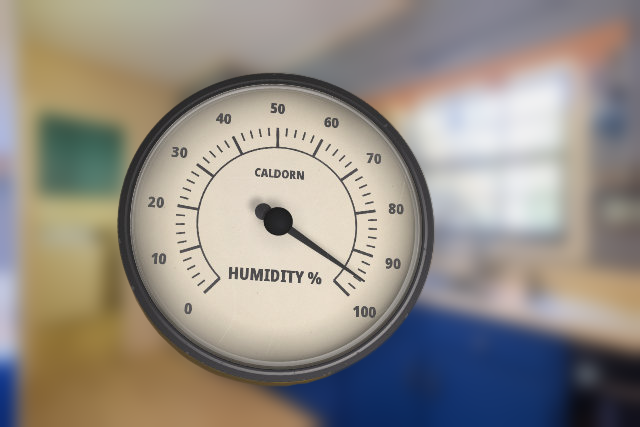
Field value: 96%
